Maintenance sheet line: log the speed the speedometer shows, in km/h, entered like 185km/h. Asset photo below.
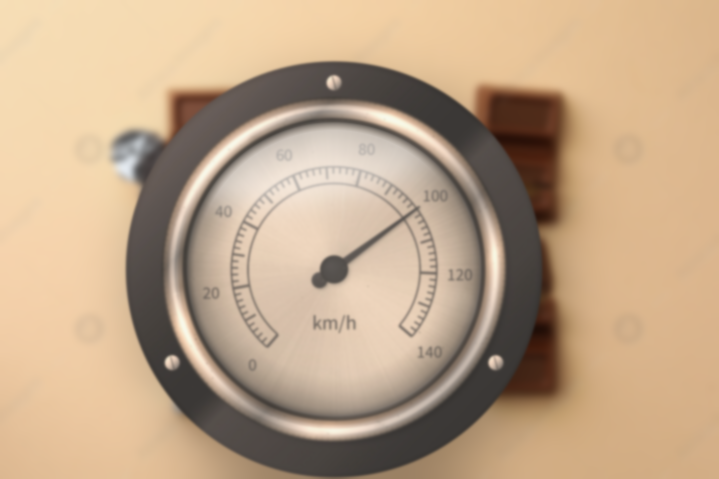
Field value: 100km/h
